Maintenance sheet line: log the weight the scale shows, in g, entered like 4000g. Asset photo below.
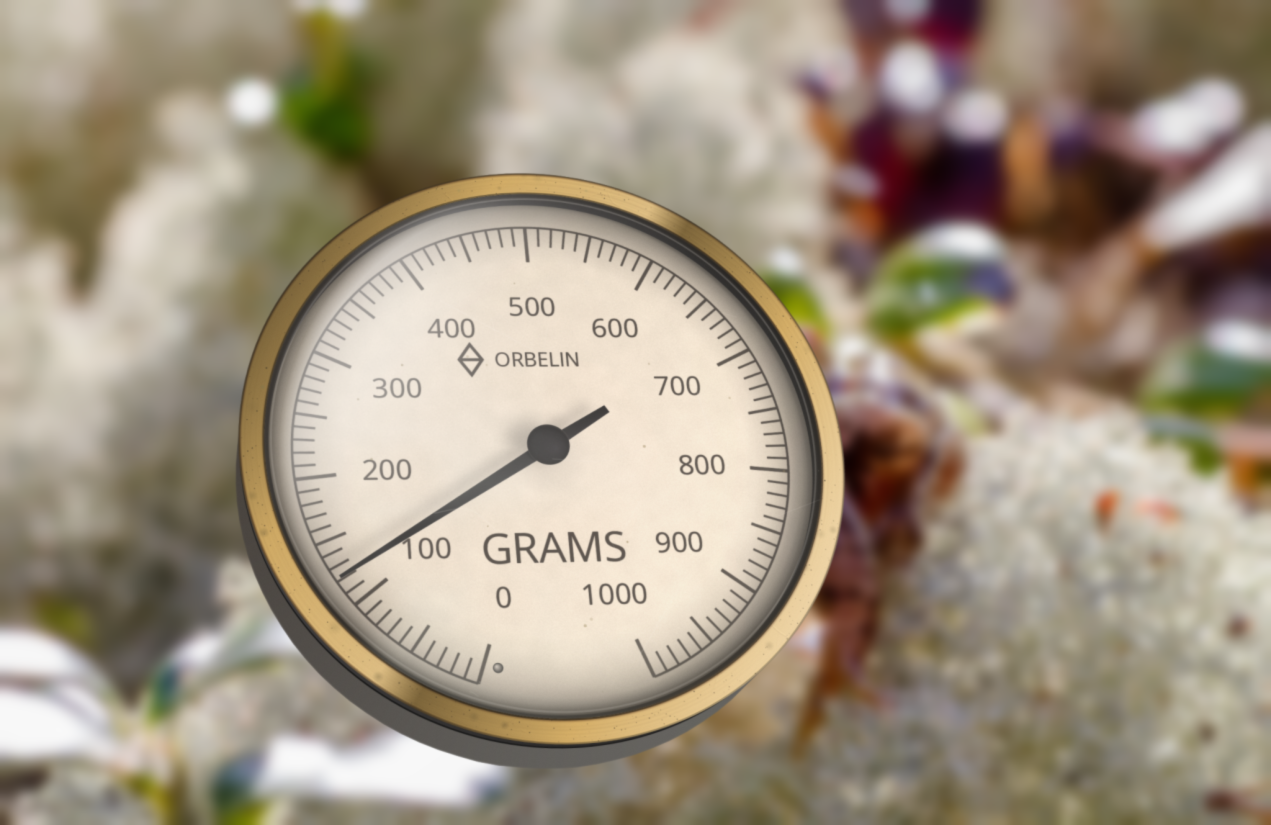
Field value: 120g
